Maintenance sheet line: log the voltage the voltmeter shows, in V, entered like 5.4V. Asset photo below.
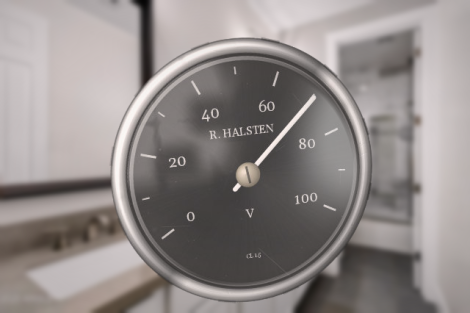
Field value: 70V
